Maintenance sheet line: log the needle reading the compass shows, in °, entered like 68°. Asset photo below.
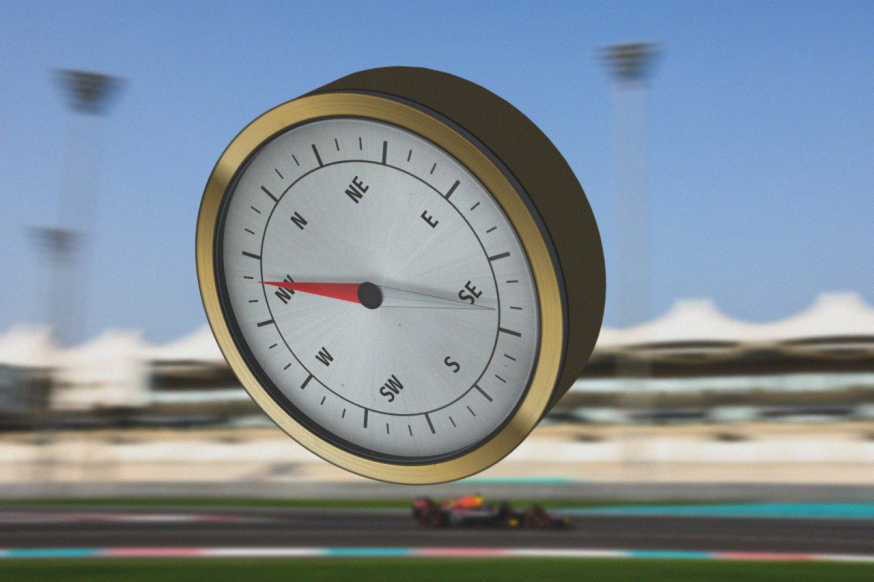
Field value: 320°
